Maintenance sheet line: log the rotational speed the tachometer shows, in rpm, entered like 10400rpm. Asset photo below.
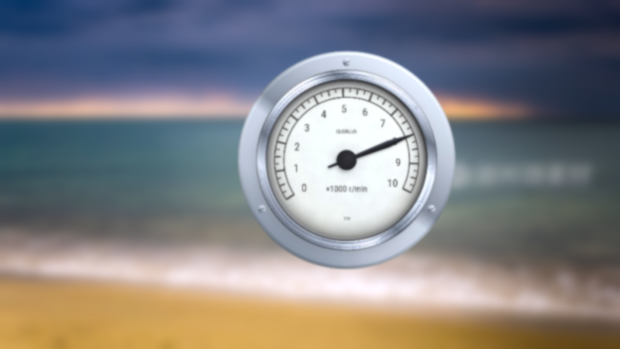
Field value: 8000rpm
